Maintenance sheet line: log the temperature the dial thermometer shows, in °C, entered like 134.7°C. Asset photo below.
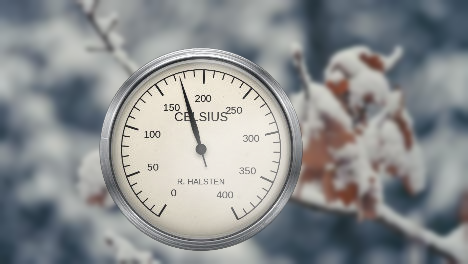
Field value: 175°C
